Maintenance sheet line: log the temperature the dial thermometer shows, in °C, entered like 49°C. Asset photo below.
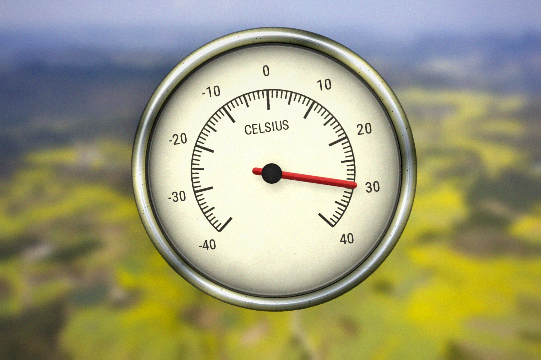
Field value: 30°C
